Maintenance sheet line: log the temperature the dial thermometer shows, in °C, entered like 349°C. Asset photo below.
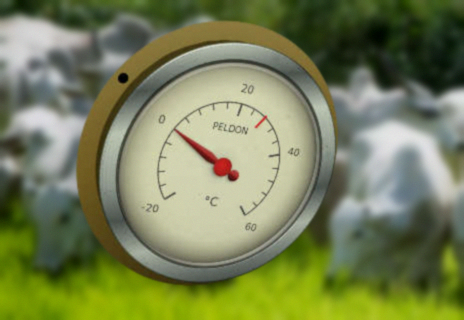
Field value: 0°C
